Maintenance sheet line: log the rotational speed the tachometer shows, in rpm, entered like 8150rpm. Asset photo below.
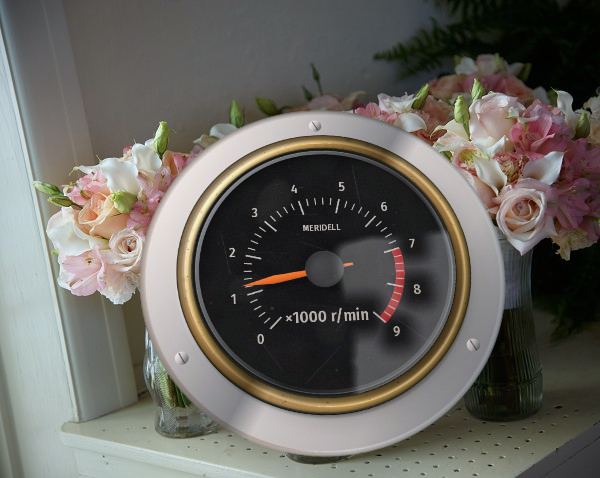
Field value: 1200rpm
